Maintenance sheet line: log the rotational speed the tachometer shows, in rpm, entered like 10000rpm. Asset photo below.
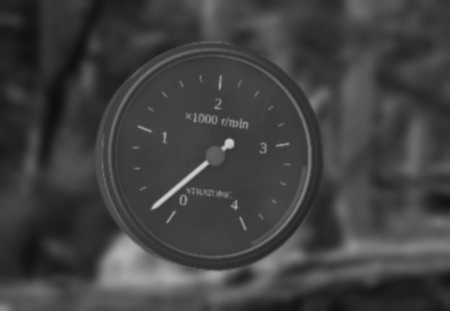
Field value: 200rpm
